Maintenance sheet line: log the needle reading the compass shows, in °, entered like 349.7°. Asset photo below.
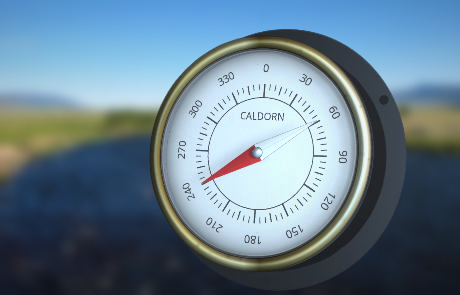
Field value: 240°
